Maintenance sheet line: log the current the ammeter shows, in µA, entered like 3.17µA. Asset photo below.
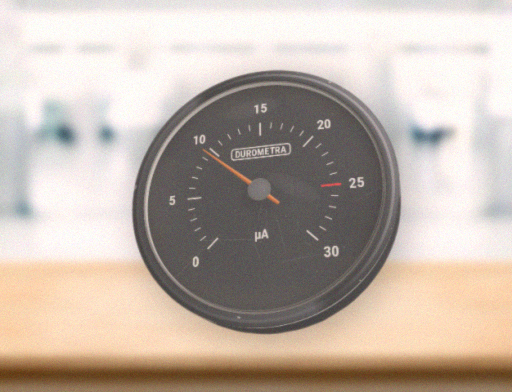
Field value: 9.5µA
